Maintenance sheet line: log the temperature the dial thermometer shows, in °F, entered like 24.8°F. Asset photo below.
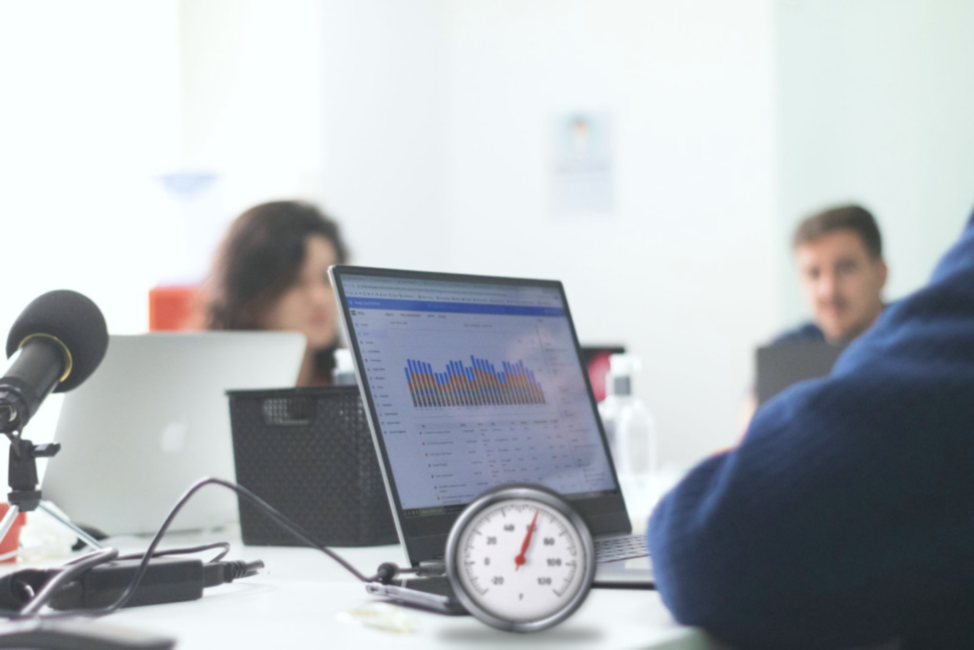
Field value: 60°F
